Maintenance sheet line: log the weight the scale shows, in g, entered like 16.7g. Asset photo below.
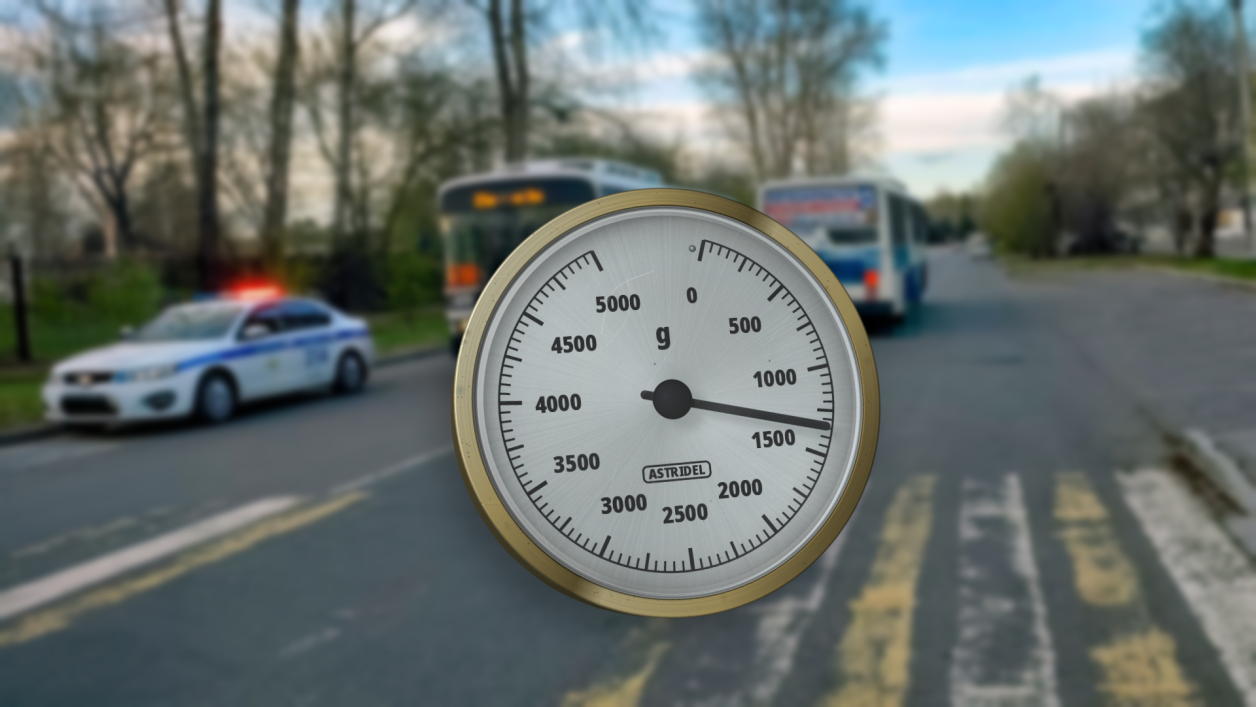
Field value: 1350g
